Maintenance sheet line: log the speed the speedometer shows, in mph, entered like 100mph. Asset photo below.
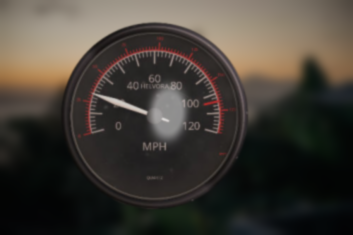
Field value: 20mph
